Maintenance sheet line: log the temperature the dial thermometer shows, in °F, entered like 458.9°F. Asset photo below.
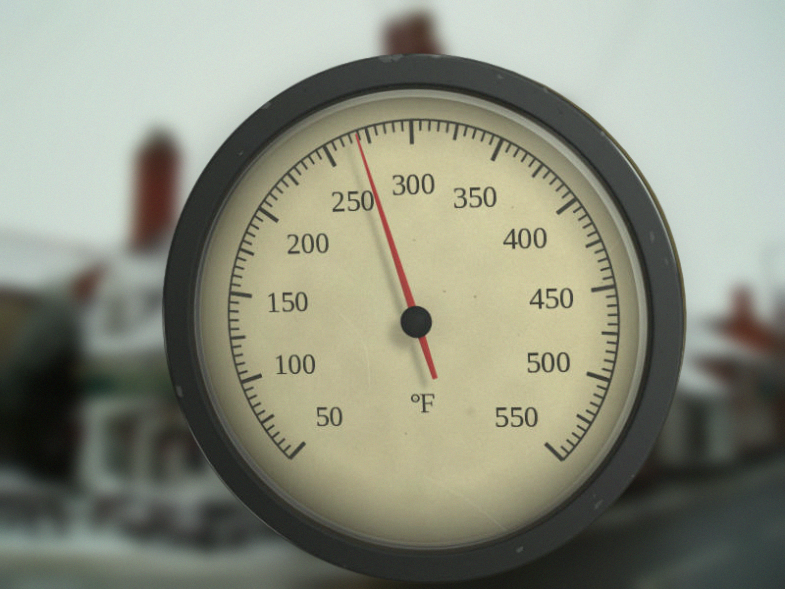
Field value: 270°F
